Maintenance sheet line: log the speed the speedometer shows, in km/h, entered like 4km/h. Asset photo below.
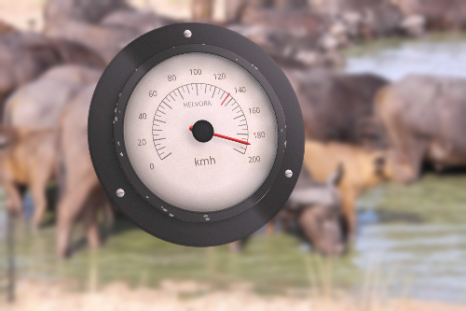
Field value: 190km/h
